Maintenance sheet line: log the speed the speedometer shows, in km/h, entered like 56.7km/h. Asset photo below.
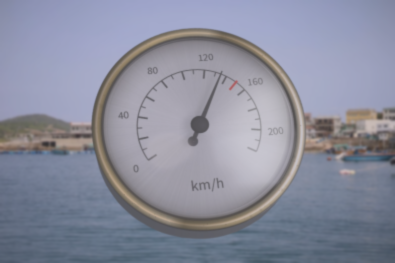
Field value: 135km/h
